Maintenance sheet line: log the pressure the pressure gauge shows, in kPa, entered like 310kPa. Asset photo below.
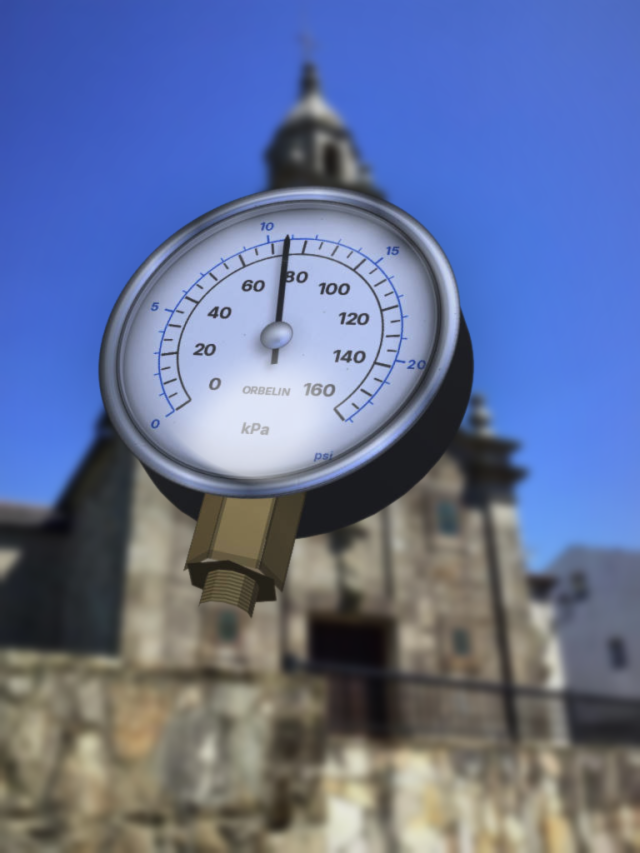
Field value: 75kPa
